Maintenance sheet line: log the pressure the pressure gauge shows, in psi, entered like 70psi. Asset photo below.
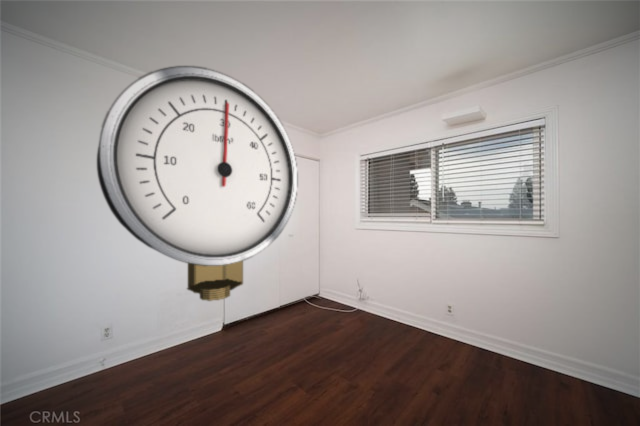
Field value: 30psi
